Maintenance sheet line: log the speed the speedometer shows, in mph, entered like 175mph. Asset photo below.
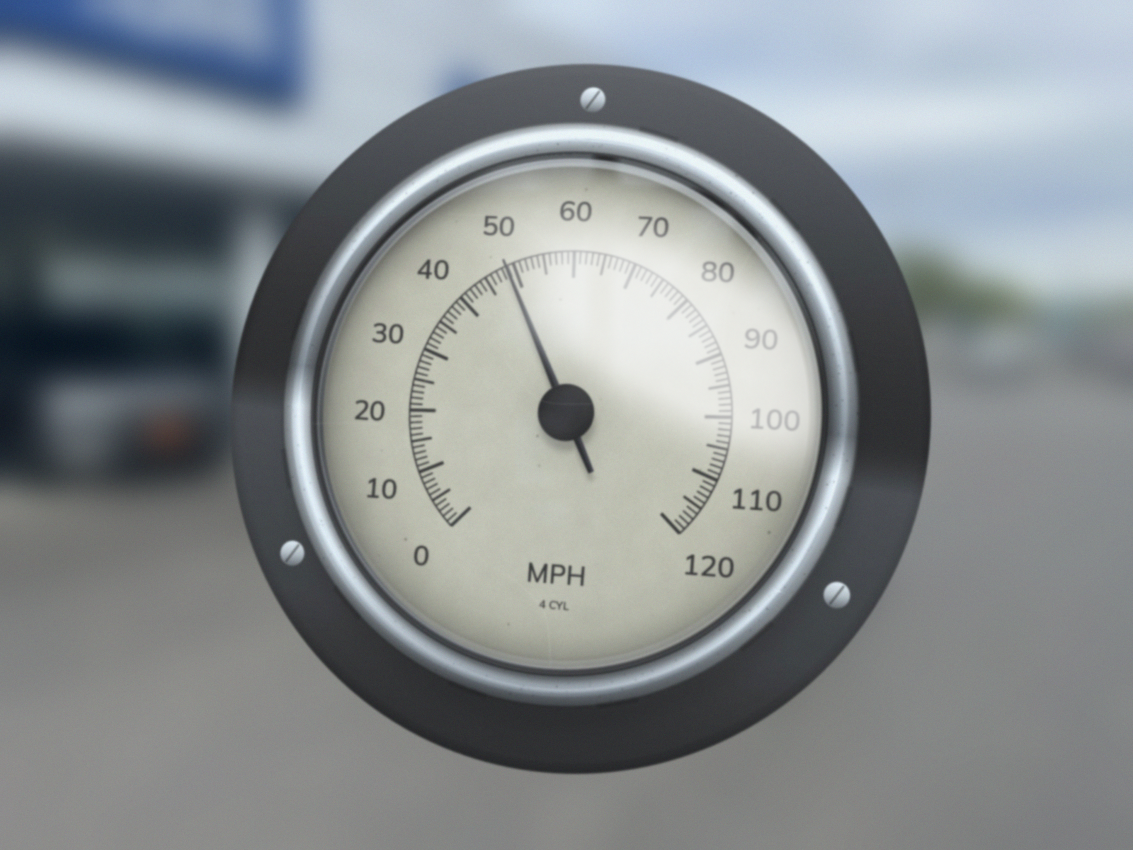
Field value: 49mph
